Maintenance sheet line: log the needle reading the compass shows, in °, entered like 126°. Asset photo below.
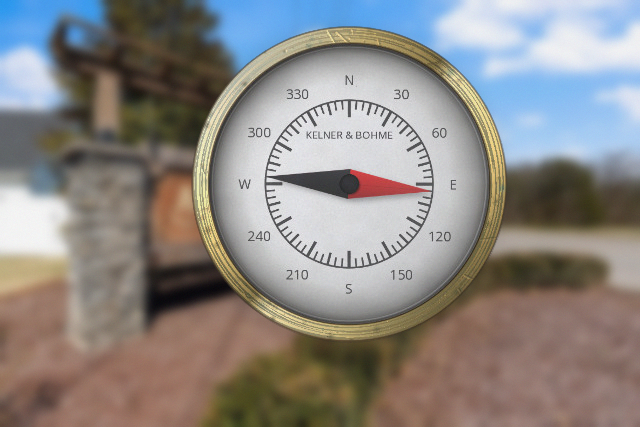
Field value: 95°
